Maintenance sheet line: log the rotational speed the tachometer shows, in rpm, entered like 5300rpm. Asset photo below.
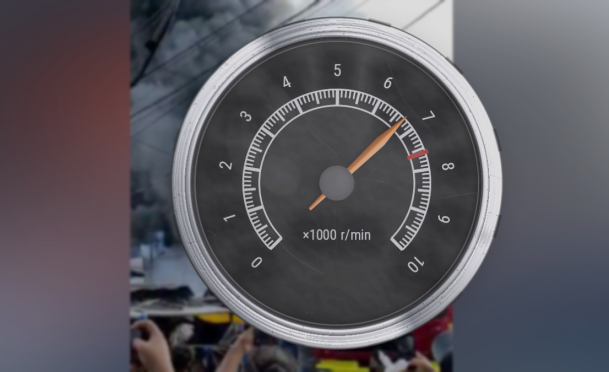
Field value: 6700rpm
